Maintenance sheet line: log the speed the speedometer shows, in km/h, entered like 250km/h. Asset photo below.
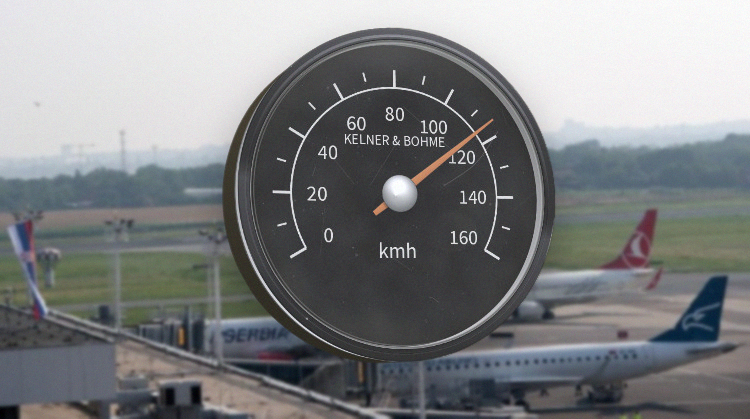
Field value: 115km/h
